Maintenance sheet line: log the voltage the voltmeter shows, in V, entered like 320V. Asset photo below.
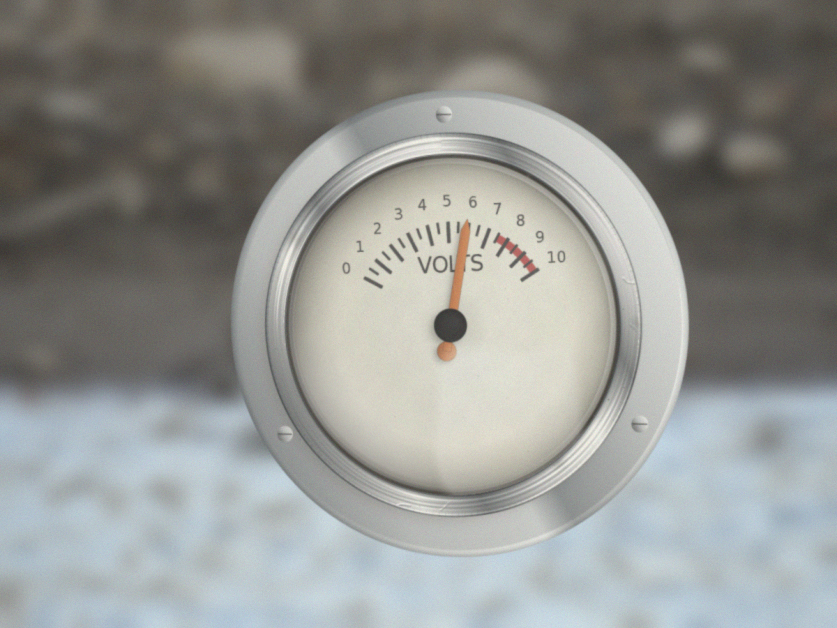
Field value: 6V
